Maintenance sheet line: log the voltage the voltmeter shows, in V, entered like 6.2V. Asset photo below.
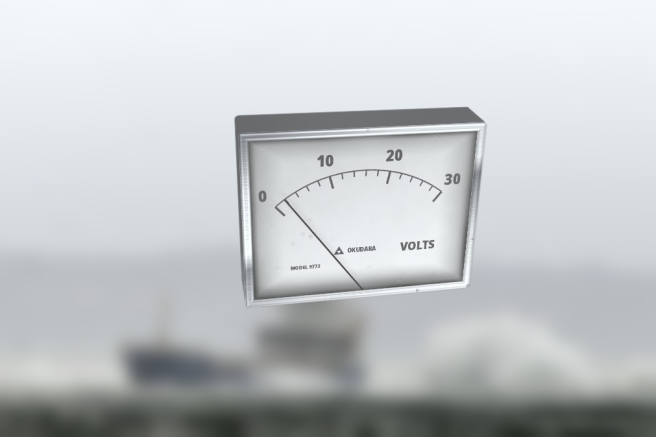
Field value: 2V
